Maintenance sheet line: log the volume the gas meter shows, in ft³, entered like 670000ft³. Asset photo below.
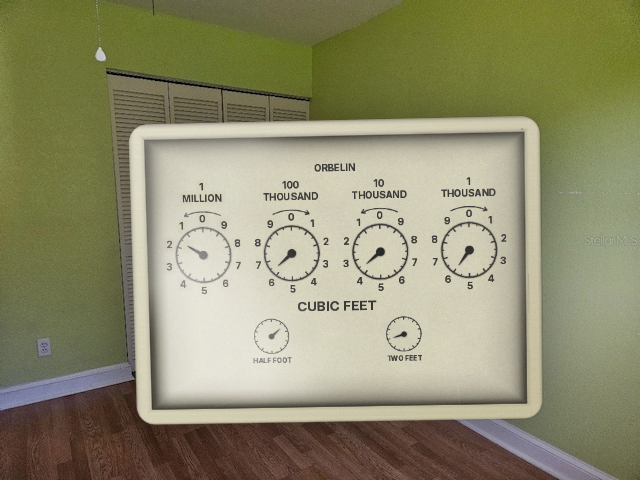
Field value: 163600ft³
